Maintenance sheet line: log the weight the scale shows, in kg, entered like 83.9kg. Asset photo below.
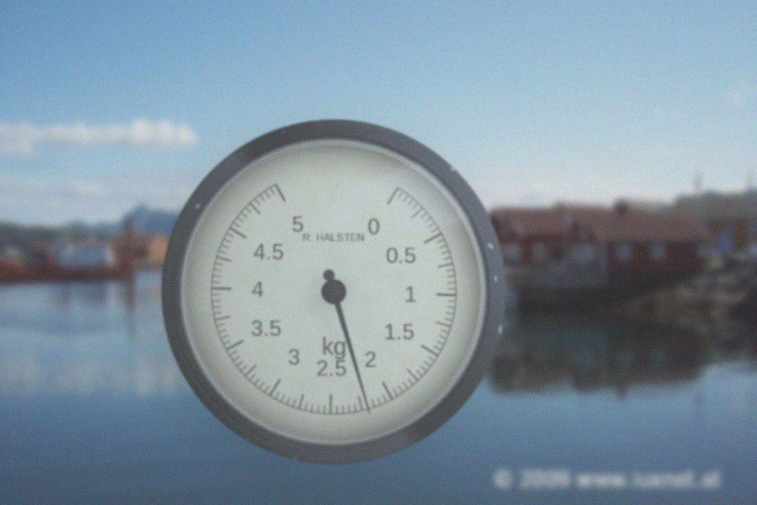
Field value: 2.2kg
